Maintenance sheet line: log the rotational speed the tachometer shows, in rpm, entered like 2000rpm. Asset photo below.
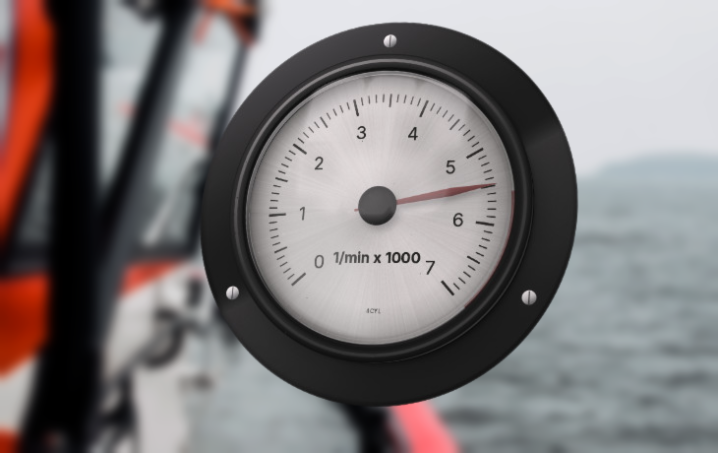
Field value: 5500rpm
